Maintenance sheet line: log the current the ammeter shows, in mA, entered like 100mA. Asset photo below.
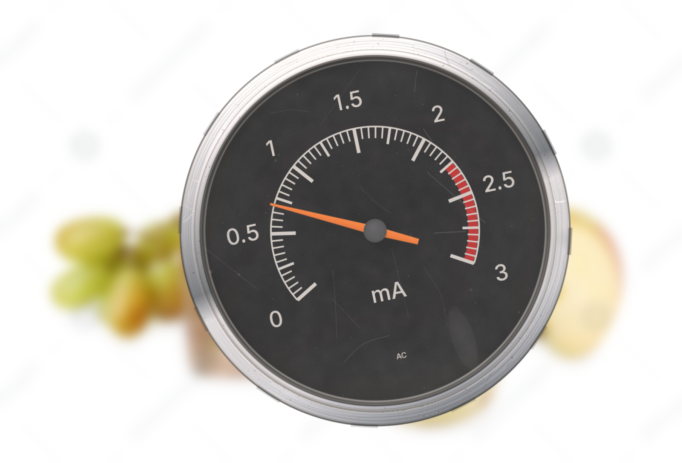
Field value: 0.7mA
